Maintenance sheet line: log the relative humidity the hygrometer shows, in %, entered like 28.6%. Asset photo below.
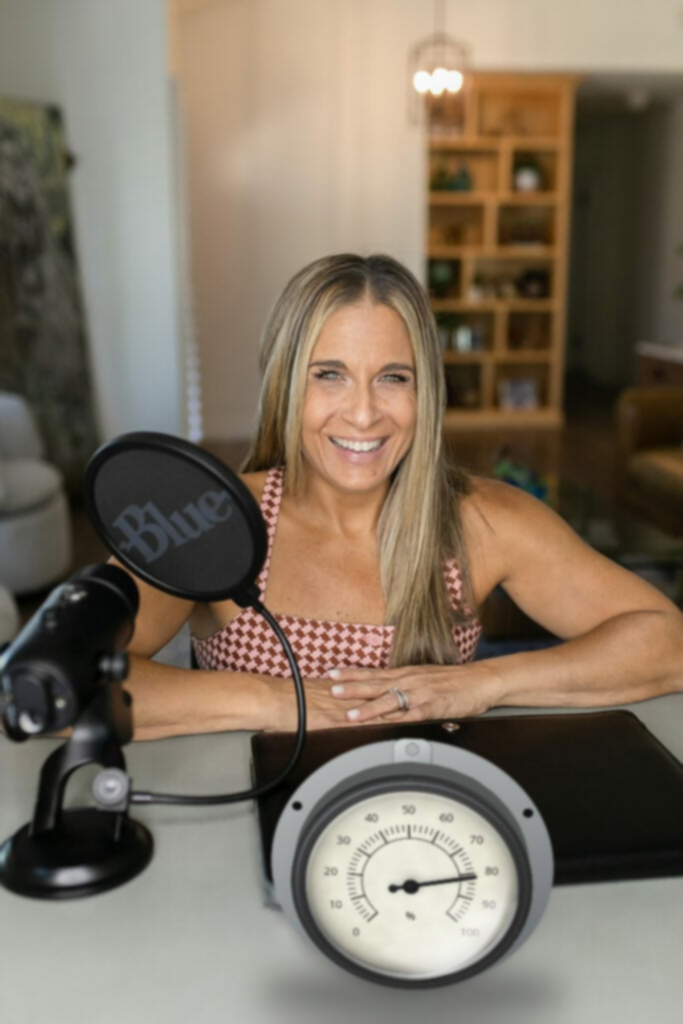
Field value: 80%
